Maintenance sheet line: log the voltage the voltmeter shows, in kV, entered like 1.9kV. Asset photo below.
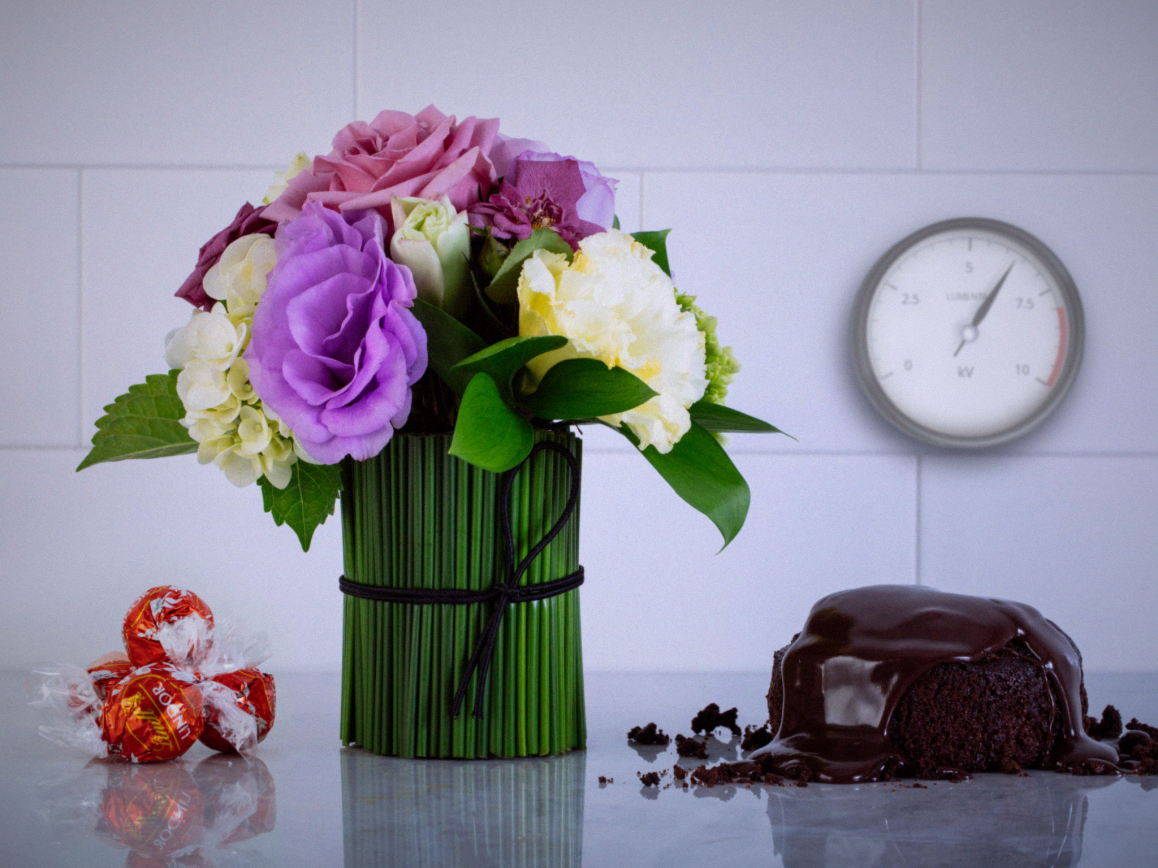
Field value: 6.25kV
